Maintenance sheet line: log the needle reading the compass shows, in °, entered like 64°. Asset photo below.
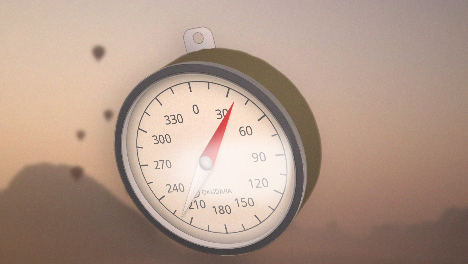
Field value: 37.5°
